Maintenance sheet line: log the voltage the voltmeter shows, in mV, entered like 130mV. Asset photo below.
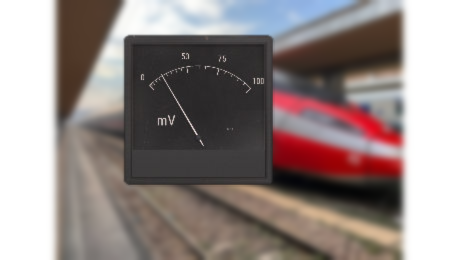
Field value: 25mV
